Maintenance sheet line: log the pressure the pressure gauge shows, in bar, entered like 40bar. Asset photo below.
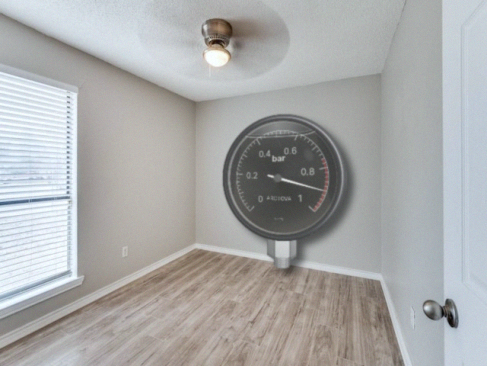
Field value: 0.9bar
